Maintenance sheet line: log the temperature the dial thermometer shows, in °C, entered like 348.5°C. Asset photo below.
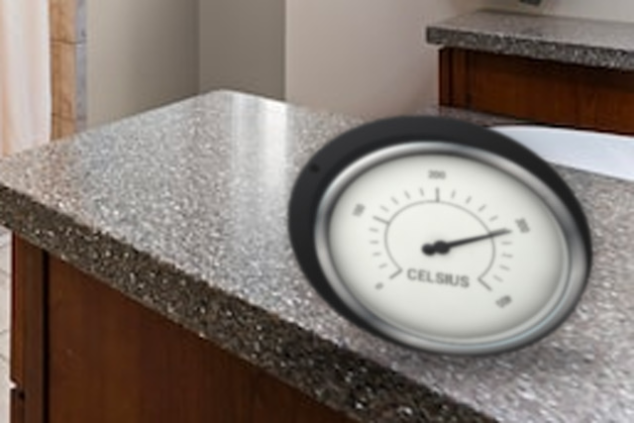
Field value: 300°C
